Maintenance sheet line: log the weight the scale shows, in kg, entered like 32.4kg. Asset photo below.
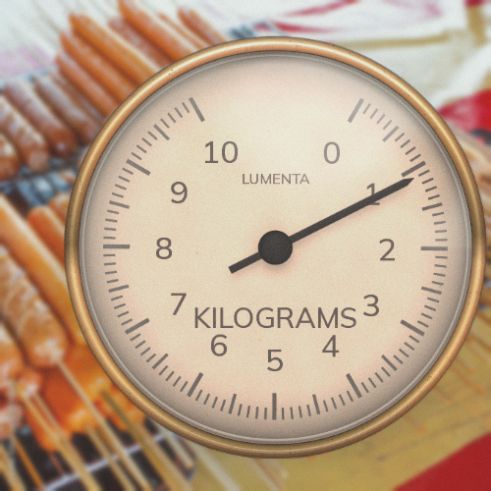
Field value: 1.1kg
